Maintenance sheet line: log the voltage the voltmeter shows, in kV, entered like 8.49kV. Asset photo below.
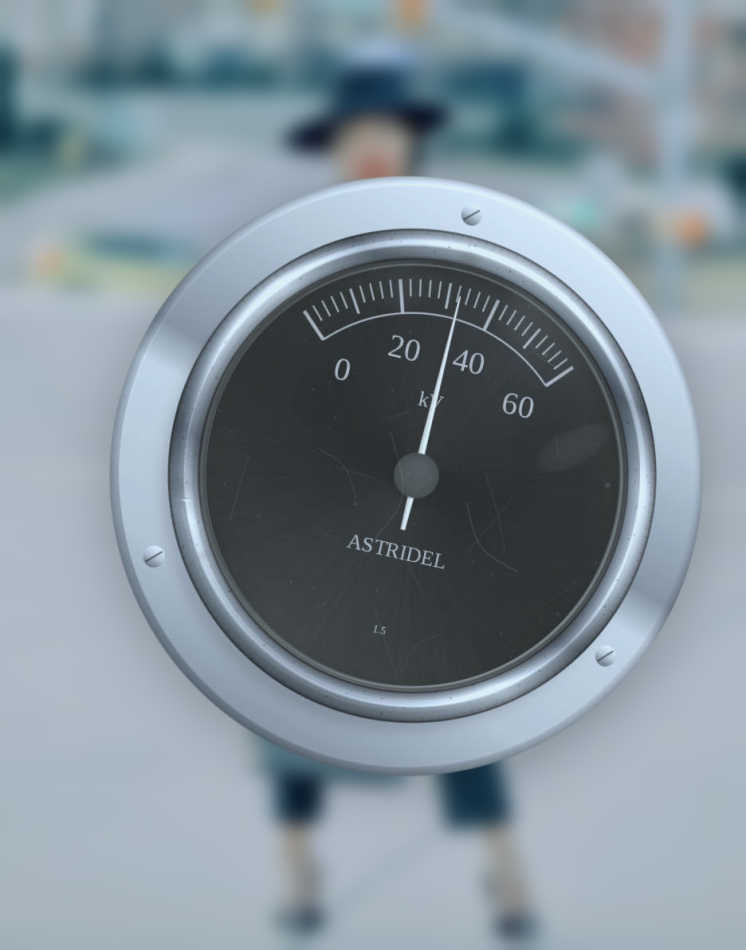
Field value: 32kV
